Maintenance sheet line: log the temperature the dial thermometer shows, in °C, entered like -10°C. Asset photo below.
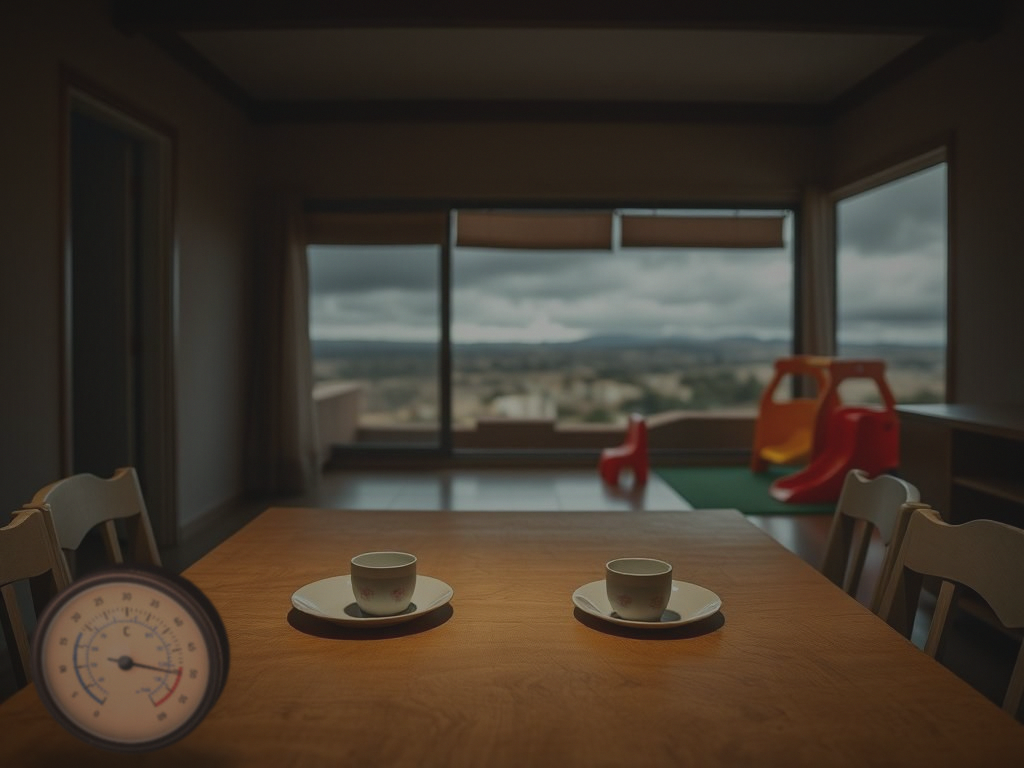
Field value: 50°C
